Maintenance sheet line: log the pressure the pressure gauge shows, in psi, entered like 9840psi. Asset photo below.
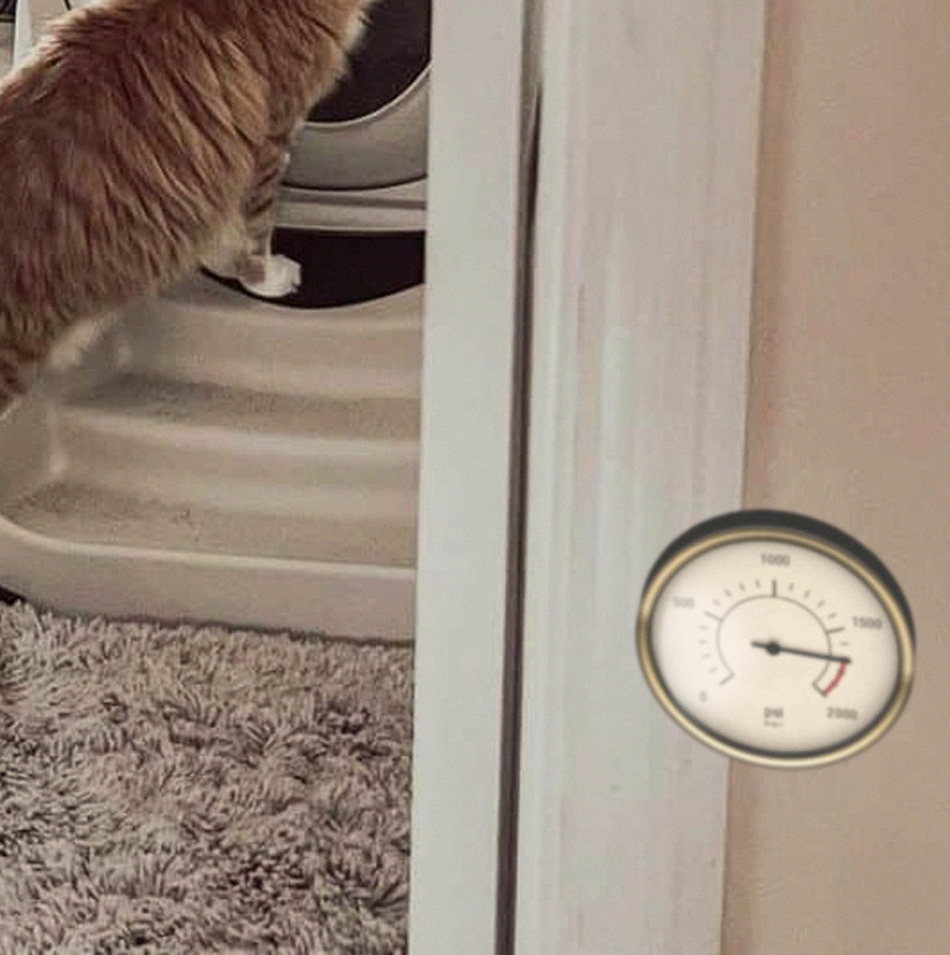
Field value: 1700psi
